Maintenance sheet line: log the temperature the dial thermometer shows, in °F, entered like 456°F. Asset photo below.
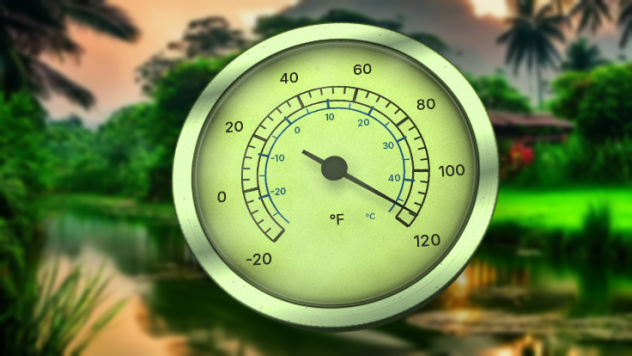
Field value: 116°F
